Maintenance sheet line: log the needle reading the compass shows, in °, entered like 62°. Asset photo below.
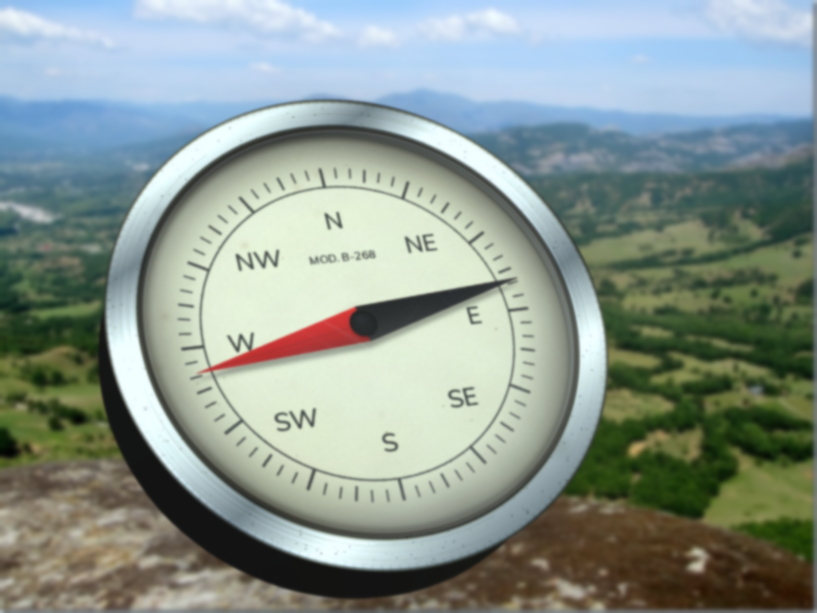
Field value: 260°
